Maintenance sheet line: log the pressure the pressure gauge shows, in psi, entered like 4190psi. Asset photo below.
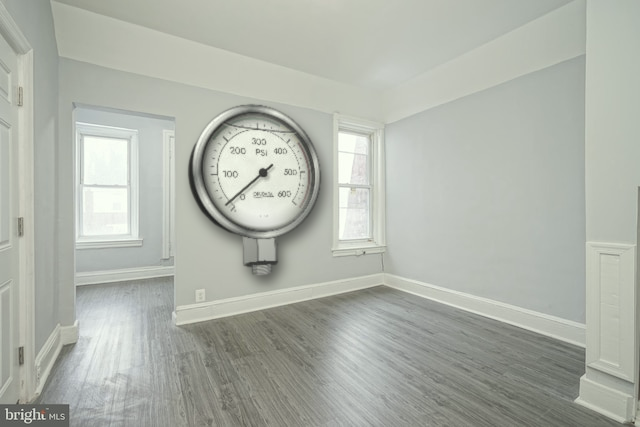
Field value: 20psi
